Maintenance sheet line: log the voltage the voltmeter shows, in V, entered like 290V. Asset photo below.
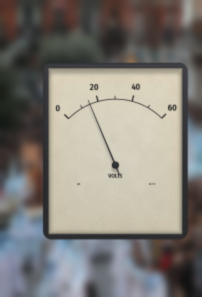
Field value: 15V
